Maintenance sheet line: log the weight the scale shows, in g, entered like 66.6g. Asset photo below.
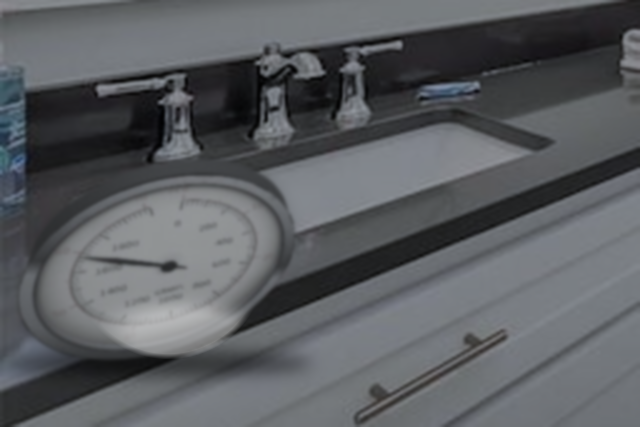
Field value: 1700g
